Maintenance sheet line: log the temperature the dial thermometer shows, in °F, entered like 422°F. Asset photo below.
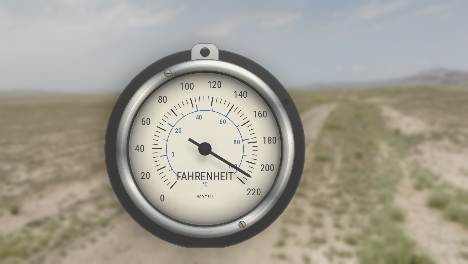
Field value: 212°F
